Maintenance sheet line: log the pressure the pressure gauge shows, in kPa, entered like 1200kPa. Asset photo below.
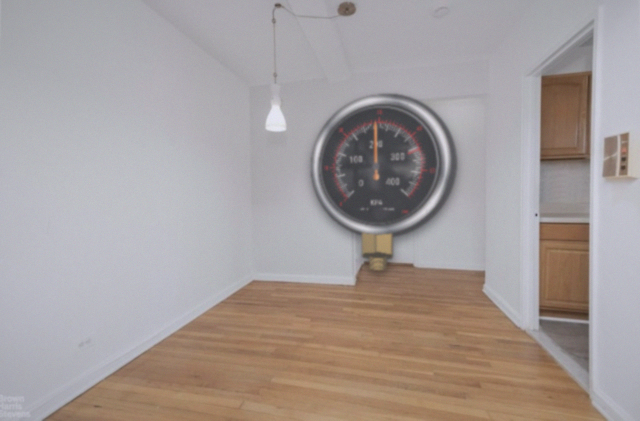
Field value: 200kPa
